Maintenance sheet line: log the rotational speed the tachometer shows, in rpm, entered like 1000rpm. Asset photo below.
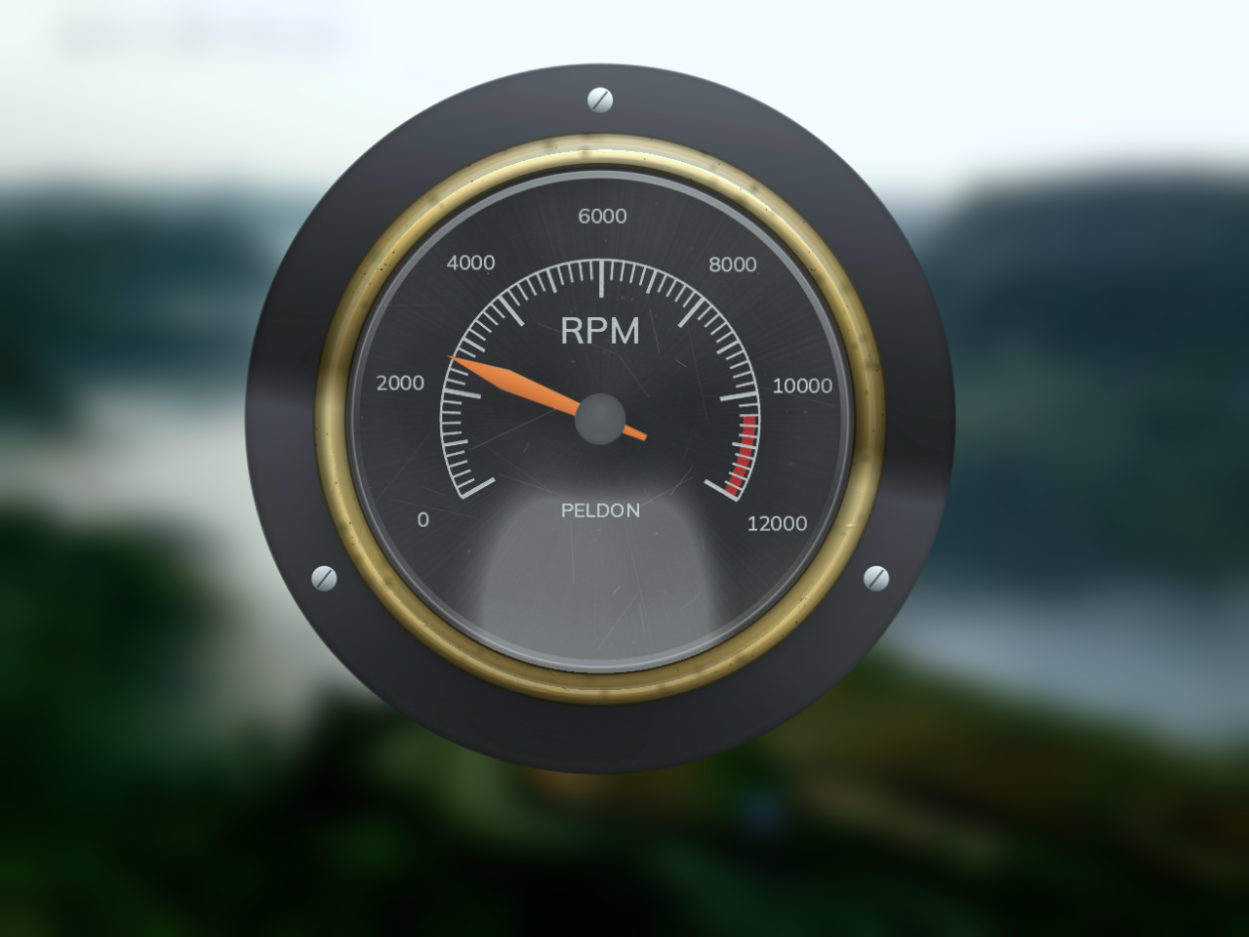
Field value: 2600rpm
